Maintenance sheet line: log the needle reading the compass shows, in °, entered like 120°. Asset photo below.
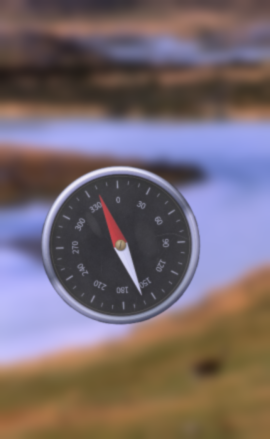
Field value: 340°
